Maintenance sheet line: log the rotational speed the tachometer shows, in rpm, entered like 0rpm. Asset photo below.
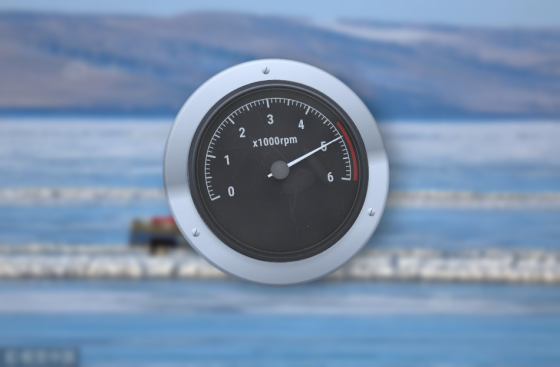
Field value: 5000rpm
